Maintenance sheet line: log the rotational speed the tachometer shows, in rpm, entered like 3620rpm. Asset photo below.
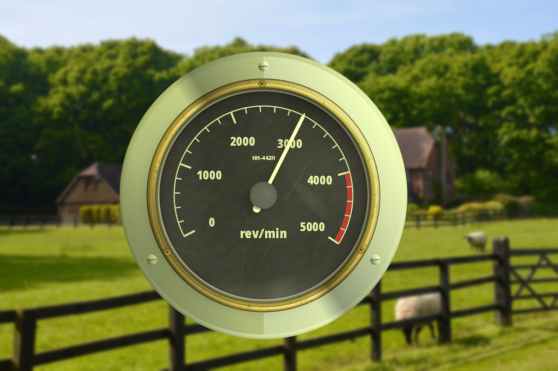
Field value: 3000rpm
